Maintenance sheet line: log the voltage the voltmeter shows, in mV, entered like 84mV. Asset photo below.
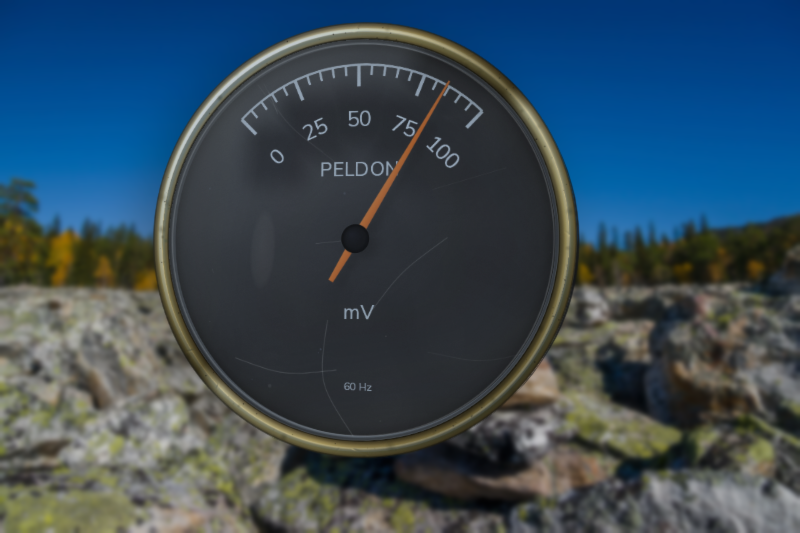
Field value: 85mV
